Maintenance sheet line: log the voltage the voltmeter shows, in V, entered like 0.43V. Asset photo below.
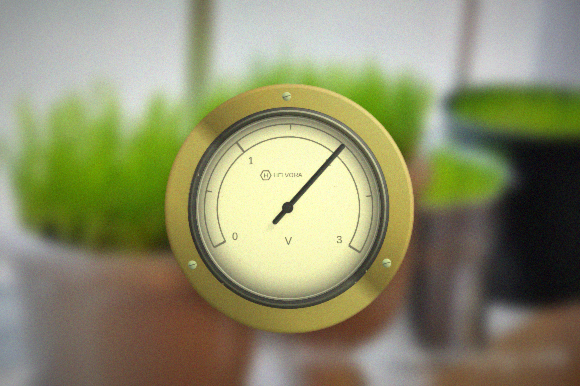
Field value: 2V
